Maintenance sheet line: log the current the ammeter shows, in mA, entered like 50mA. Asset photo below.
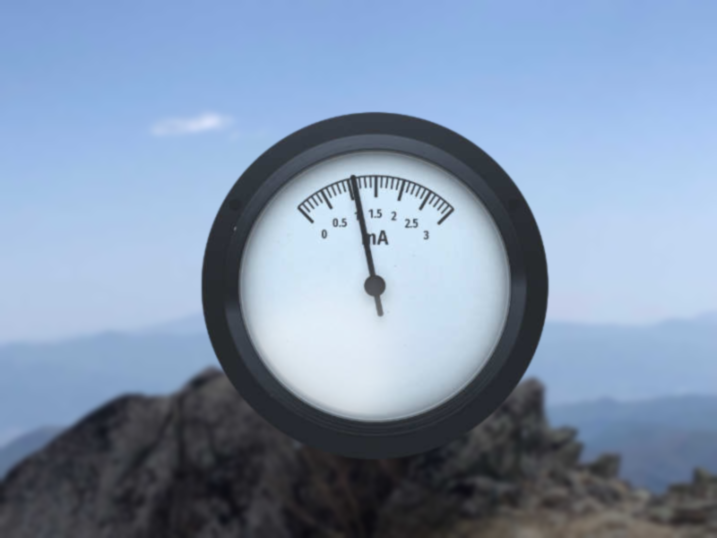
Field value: 1.1mA
